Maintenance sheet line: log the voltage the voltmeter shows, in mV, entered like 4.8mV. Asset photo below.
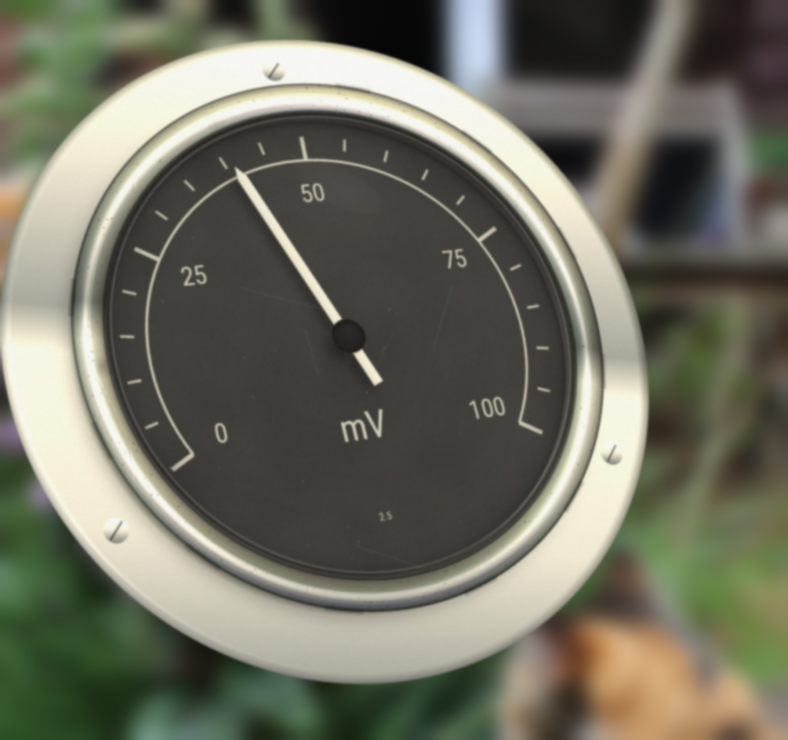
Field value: 40mV
